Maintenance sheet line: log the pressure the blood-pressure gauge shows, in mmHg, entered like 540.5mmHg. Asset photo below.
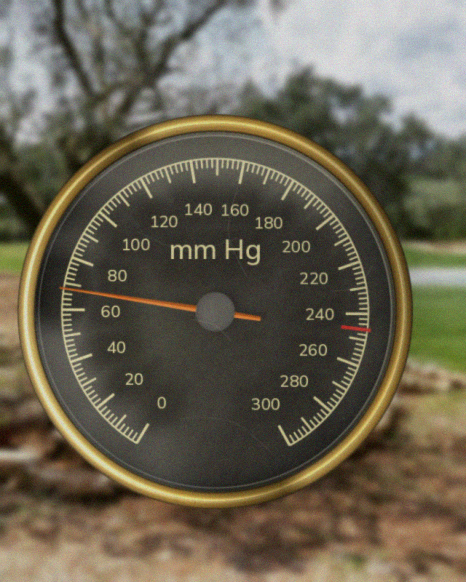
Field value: 68mmHg
